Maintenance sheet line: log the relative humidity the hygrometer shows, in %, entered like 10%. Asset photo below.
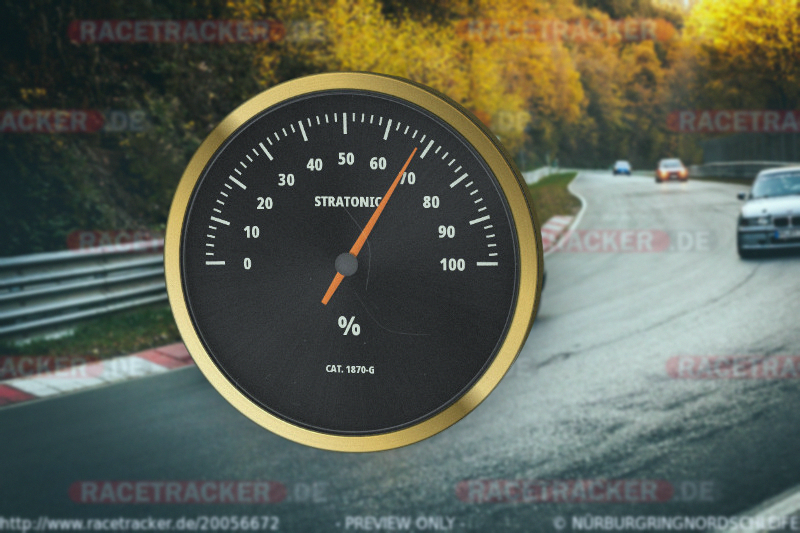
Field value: 68%
